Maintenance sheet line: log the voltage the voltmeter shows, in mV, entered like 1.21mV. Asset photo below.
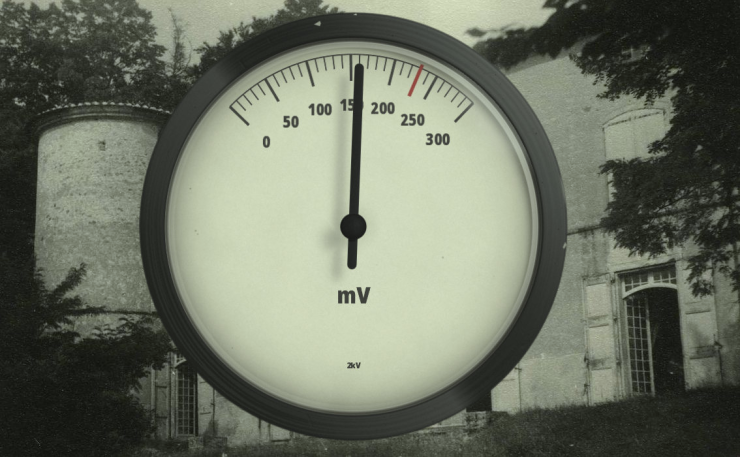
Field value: 160mV
